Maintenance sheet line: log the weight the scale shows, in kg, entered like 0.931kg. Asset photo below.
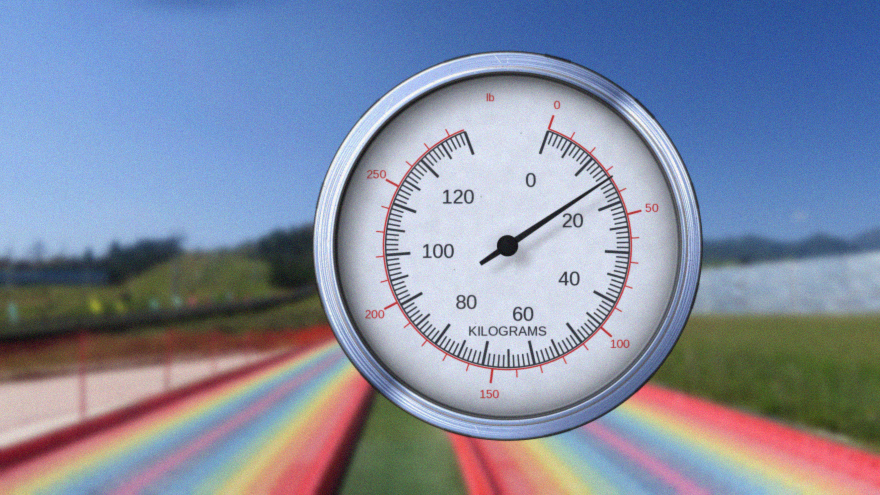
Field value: 15kg
